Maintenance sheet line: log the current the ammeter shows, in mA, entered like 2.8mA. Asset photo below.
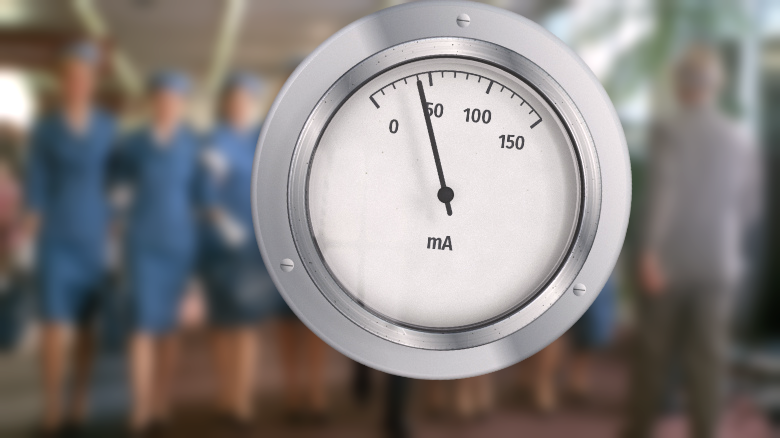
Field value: 40mA
